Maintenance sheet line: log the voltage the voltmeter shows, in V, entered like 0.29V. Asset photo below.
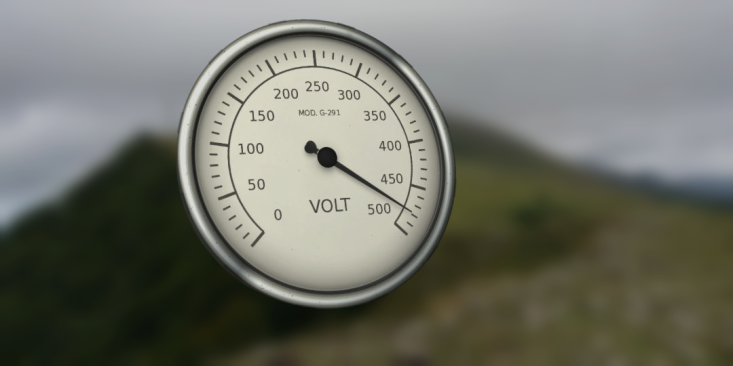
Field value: 480V
